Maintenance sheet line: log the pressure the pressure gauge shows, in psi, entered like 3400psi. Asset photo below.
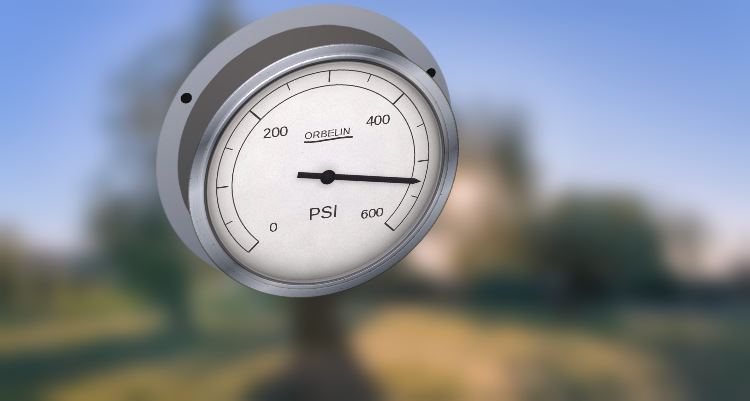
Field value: 525psi
